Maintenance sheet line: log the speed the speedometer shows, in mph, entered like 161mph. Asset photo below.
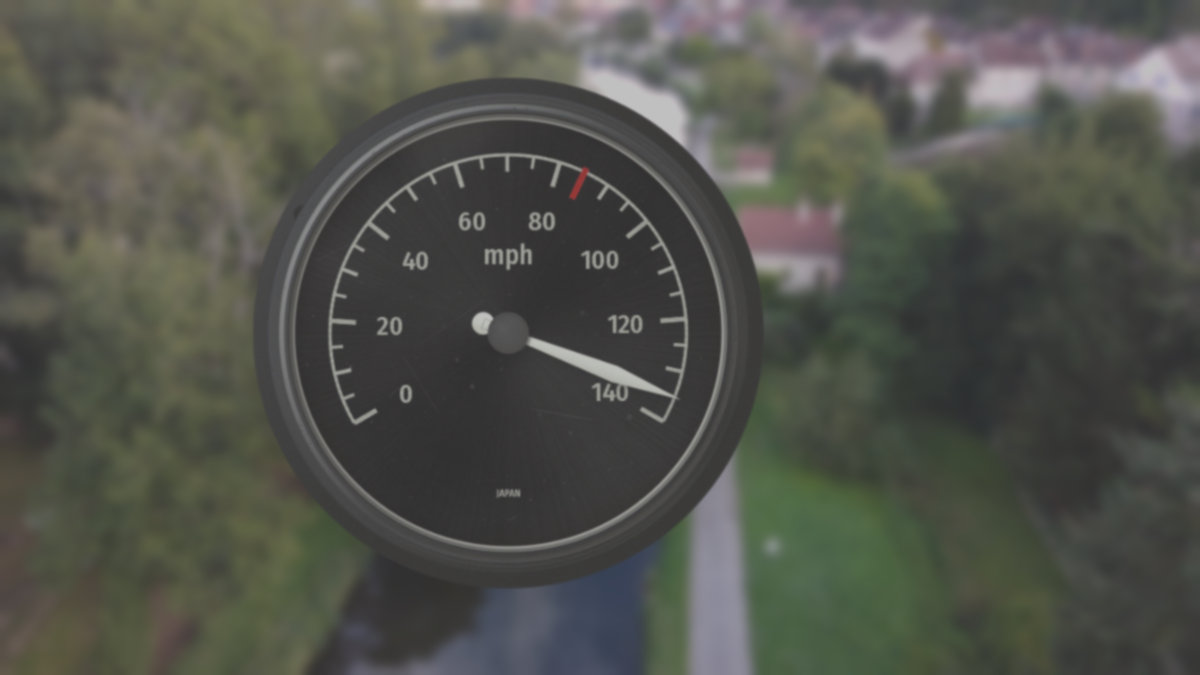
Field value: 135mph
